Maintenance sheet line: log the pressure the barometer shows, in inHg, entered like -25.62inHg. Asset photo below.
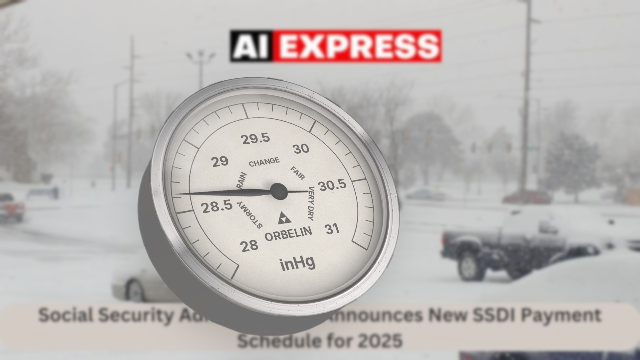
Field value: 28.6inHg
